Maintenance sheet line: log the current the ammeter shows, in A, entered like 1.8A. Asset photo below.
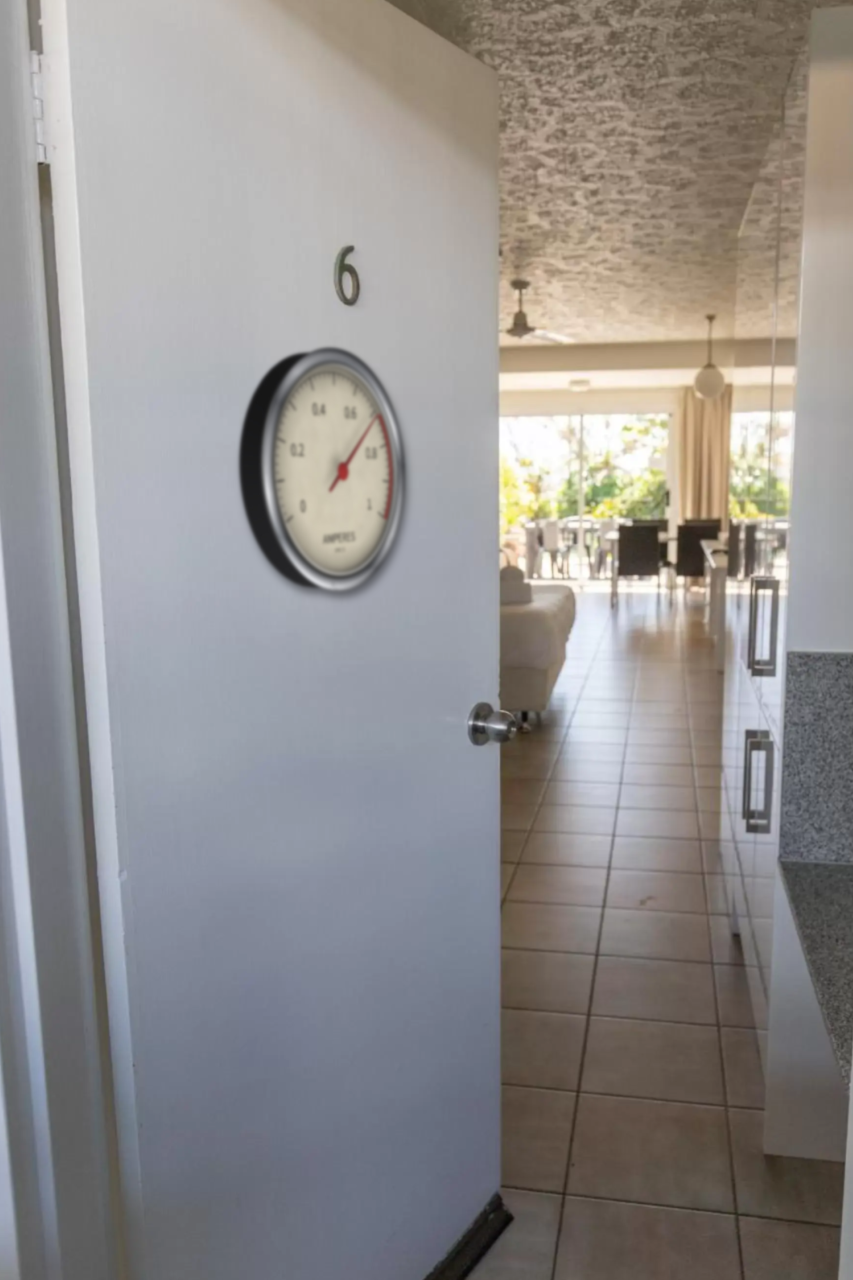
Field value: 0.7A
